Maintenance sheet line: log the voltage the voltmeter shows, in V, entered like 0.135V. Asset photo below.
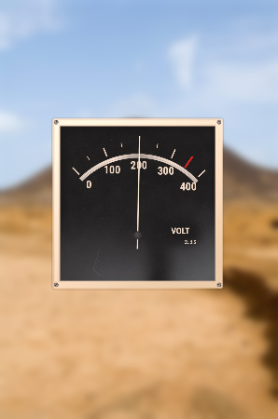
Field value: 200V
